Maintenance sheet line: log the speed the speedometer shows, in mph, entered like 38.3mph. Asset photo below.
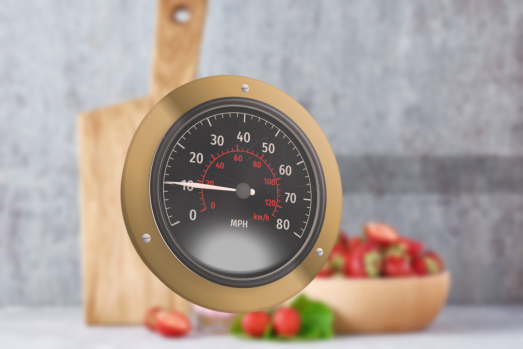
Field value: 10mph
